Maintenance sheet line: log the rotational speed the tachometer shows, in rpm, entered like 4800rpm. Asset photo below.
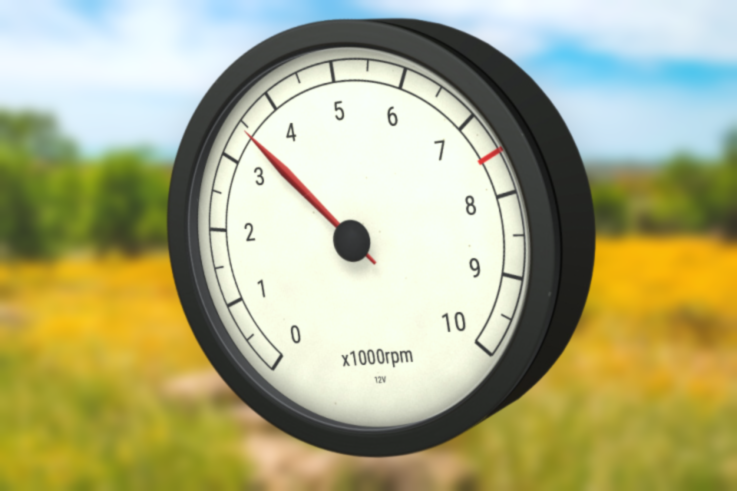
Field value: 3500rpm
